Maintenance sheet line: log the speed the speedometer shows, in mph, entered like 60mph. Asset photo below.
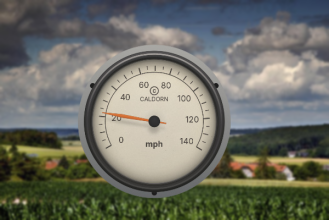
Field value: 22.5mph
